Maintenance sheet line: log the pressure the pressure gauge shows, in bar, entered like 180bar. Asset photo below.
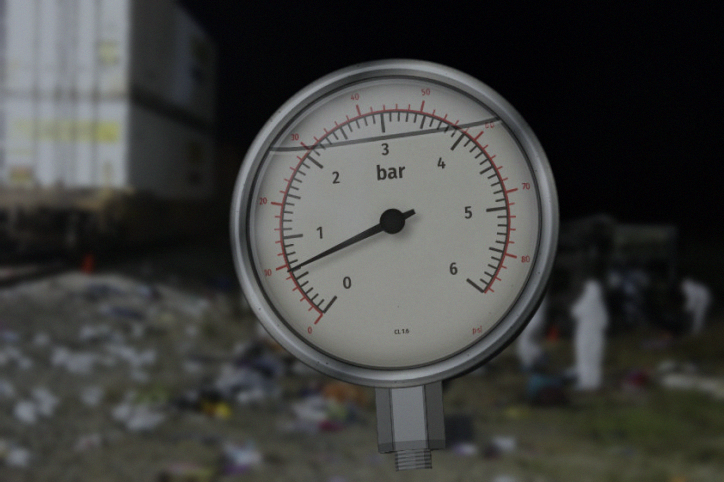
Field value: 0.6bar
